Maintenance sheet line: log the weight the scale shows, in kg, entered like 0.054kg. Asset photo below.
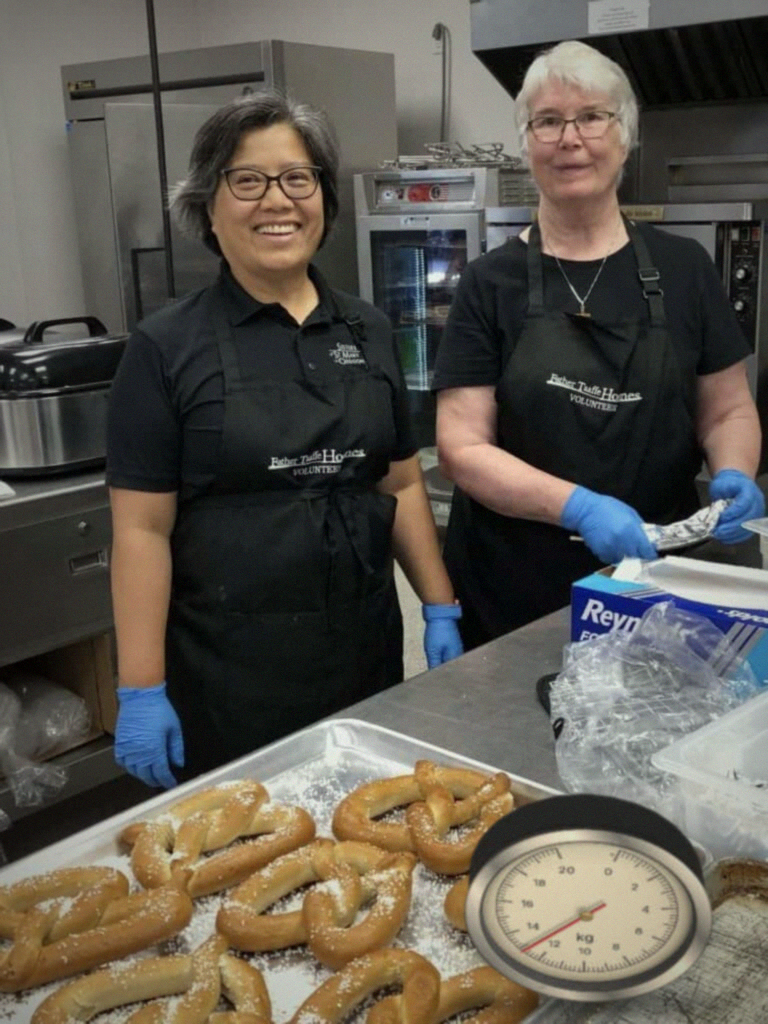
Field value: 13kg
